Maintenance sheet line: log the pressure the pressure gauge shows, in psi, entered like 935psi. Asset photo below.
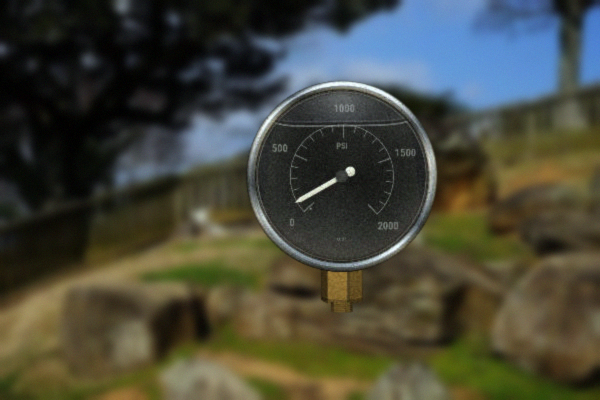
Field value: 100psi
